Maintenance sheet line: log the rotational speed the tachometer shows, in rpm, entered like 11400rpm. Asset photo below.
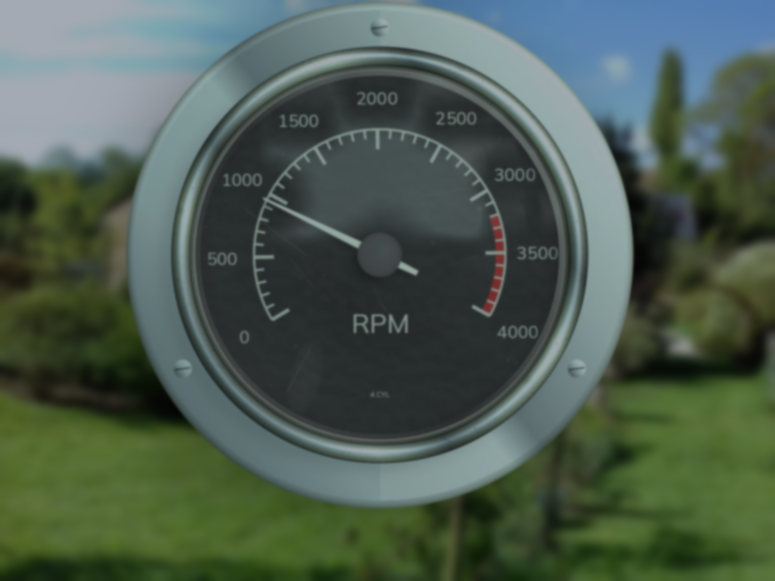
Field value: 950rpm
